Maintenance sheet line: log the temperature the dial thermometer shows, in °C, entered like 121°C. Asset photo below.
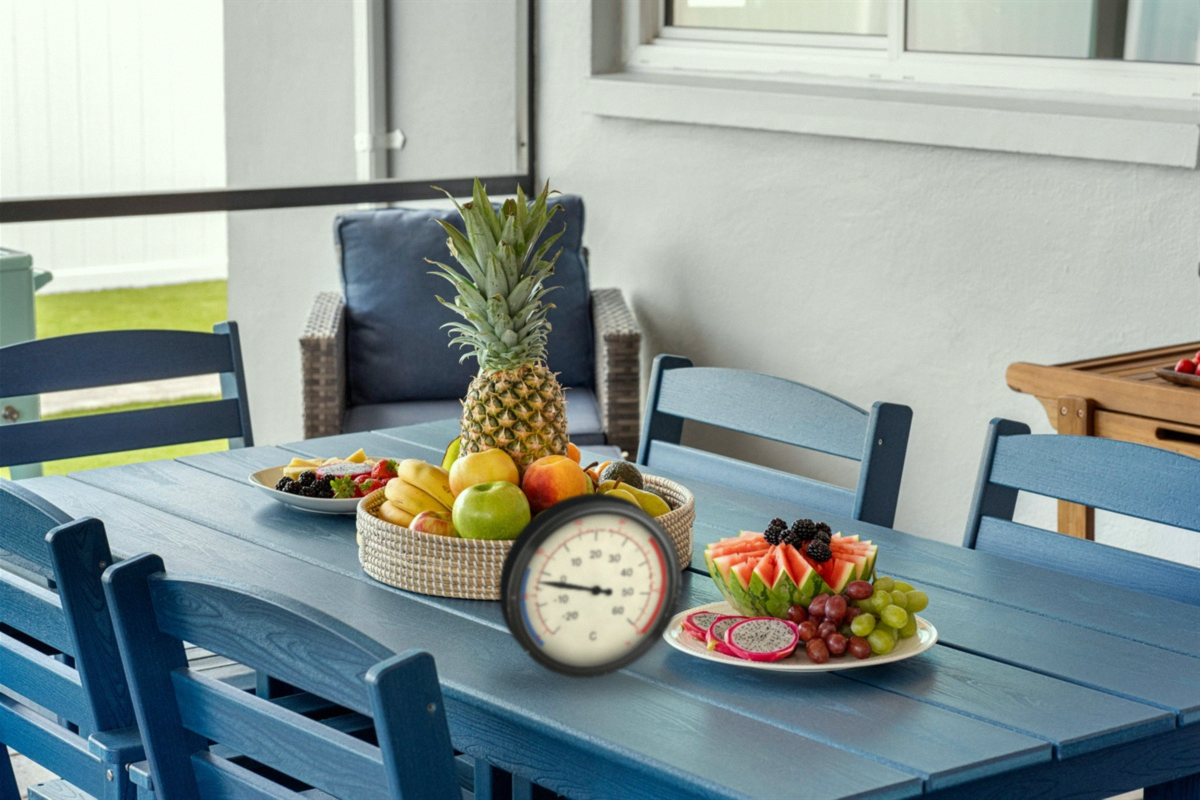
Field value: -2.5°C
